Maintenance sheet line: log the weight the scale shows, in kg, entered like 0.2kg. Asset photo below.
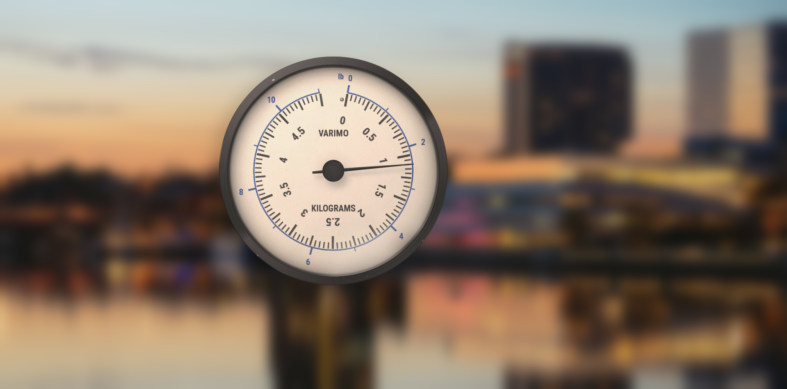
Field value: 1.1kg
